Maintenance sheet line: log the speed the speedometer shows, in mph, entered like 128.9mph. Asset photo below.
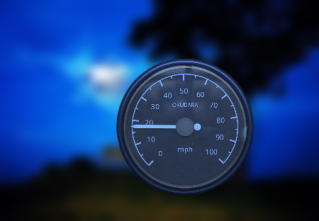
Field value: 17.5mph
